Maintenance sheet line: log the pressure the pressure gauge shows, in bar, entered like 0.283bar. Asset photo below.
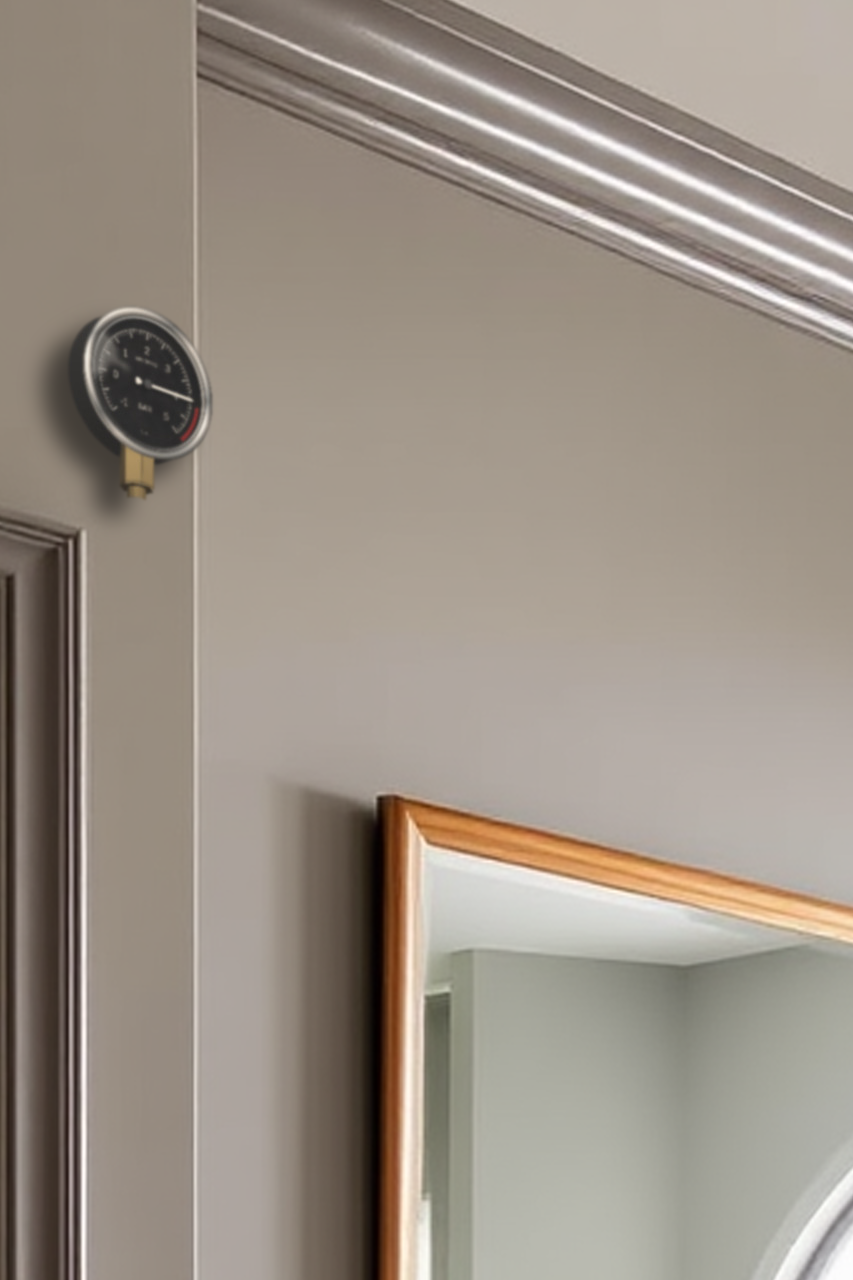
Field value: 4bar
